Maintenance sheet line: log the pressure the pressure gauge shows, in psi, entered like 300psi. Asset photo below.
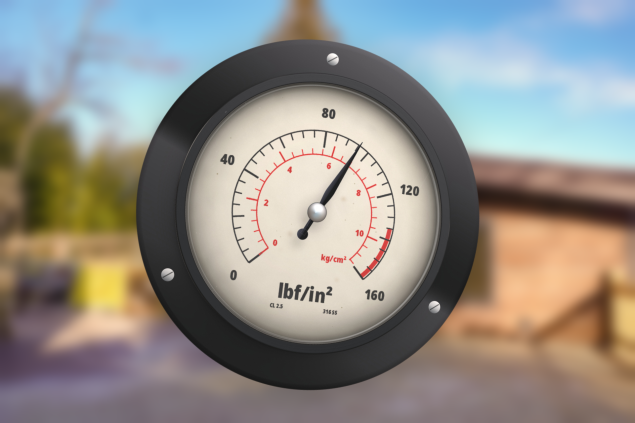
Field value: 95psi
